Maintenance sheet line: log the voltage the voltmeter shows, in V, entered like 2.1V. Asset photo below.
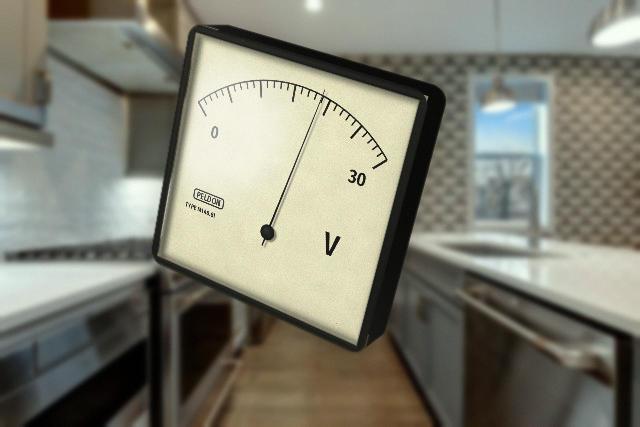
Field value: 19V
